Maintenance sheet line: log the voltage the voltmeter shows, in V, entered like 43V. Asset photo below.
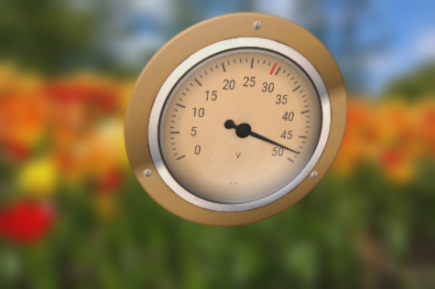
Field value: 48V
